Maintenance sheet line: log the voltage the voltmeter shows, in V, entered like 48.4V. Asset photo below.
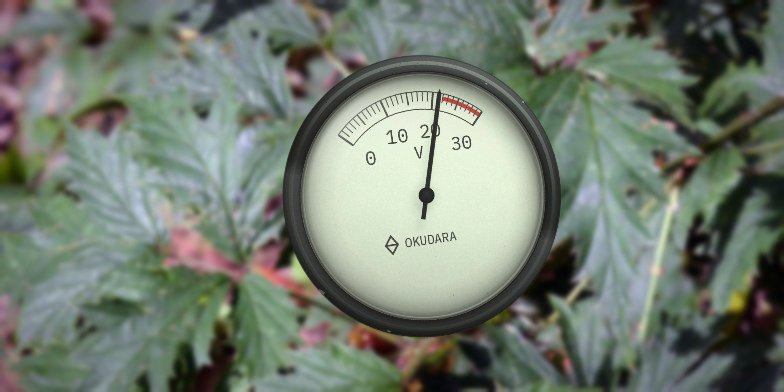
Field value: 21V
